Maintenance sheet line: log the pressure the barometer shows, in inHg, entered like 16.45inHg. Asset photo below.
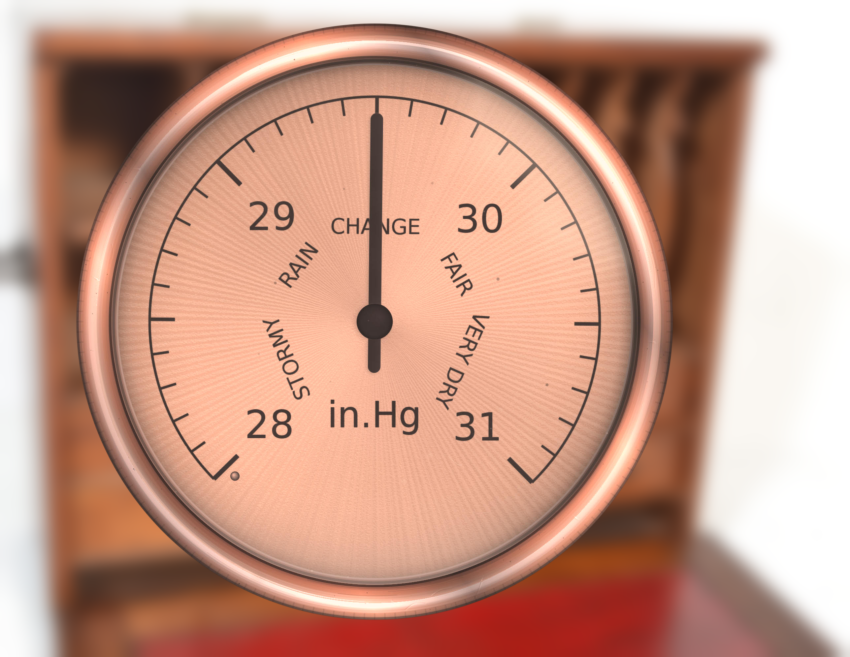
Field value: 29.5inHg
